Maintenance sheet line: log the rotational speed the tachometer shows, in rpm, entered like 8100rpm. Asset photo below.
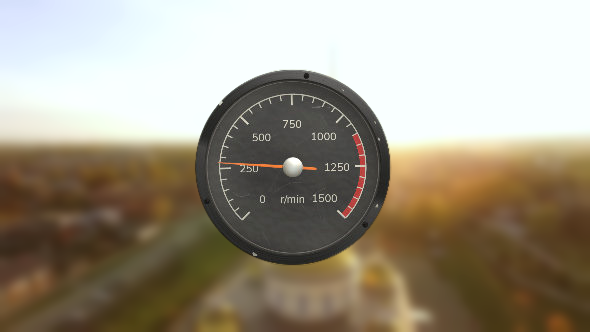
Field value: 275rpm
